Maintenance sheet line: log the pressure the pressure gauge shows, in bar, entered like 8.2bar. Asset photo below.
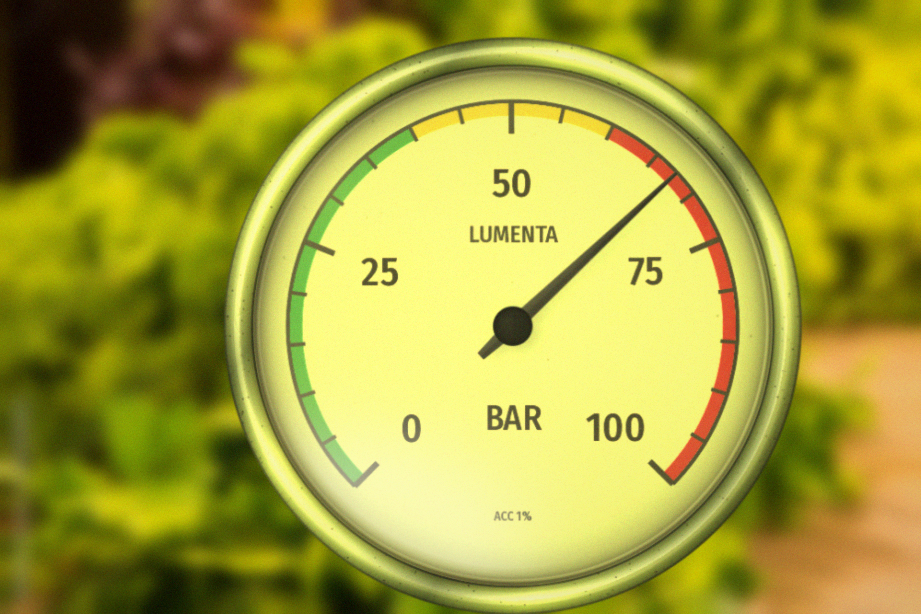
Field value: 67.5bar
